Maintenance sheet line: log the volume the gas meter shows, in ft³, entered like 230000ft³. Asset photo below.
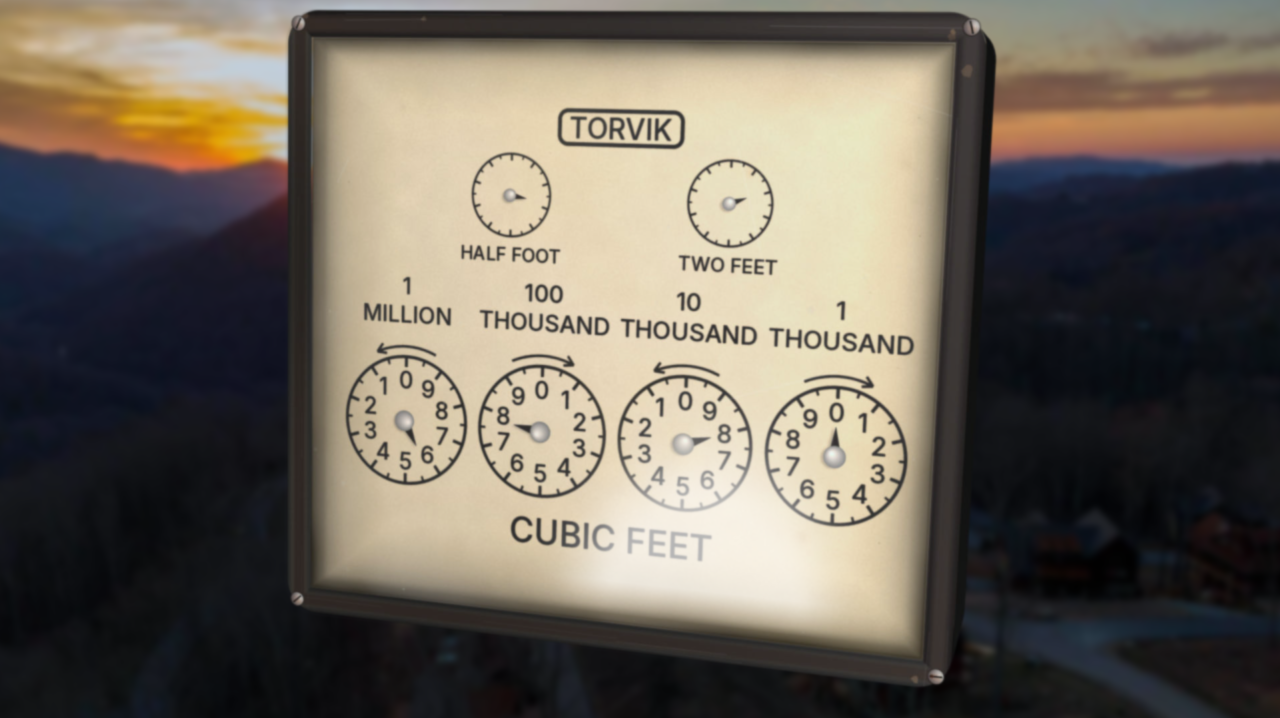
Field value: 578000ft³
